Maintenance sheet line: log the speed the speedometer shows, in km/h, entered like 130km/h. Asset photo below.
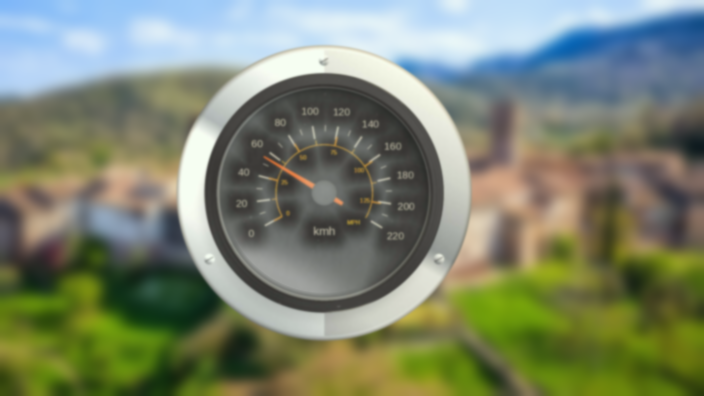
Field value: 55km/h
